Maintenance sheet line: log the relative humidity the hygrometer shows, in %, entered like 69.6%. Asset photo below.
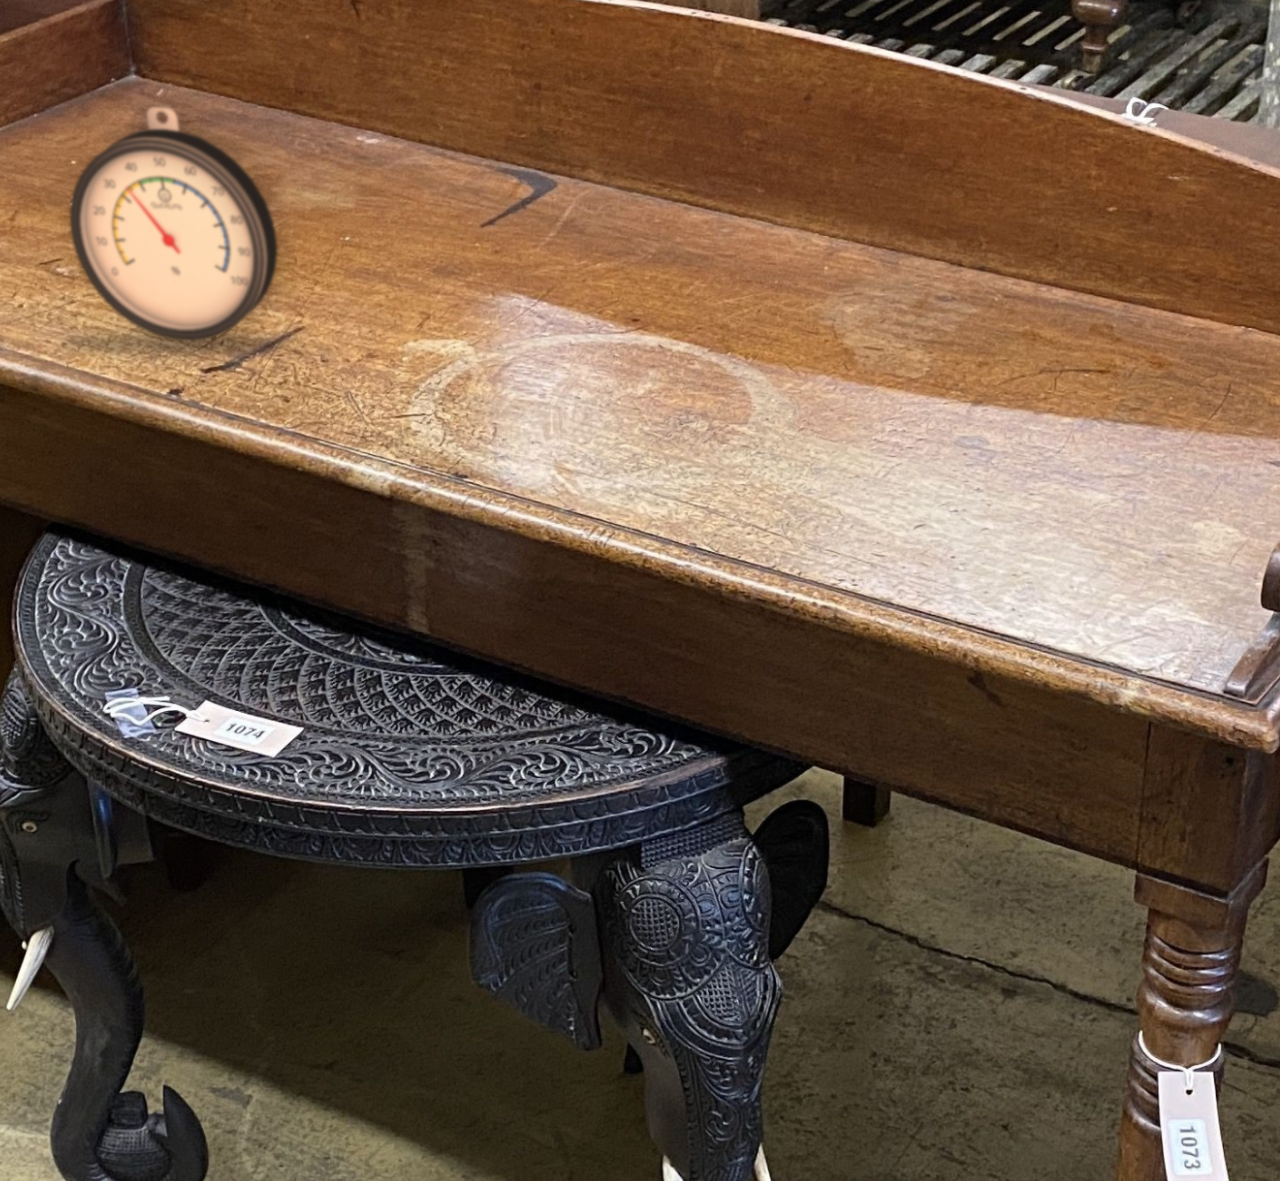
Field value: 35%
